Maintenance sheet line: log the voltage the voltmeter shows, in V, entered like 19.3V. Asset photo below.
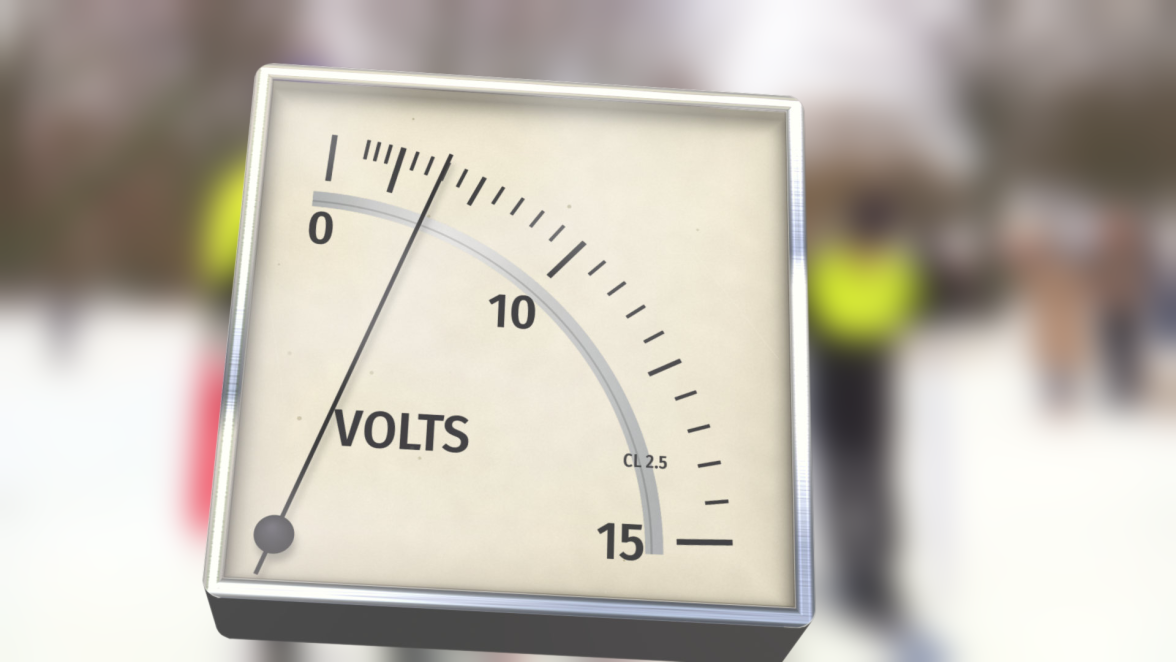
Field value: 6.5V
